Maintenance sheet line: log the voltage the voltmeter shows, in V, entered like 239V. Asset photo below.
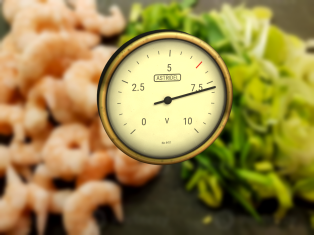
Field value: 7.75V
